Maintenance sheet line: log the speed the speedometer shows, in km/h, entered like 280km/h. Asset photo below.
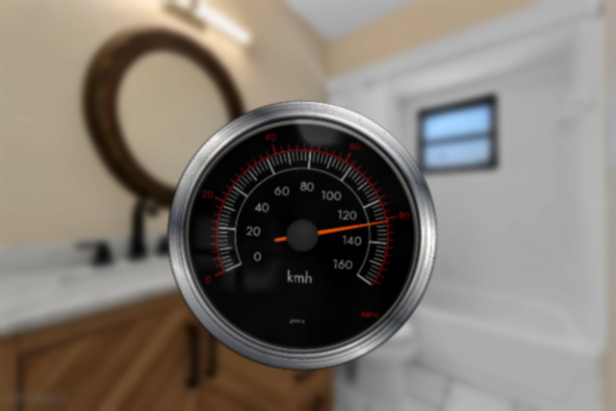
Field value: 130km/h
